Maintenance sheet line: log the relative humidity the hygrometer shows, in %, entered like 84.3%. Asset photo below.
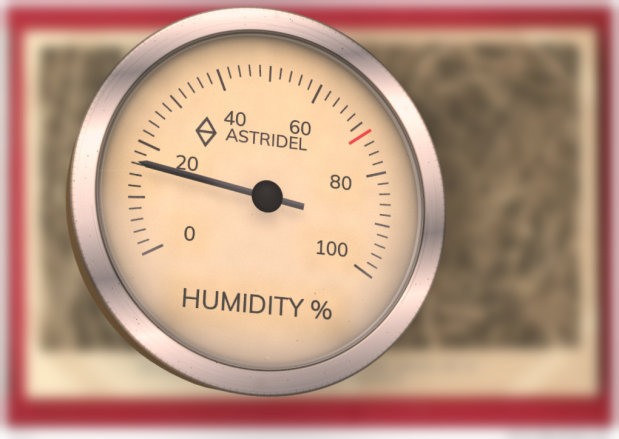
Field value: 16%
